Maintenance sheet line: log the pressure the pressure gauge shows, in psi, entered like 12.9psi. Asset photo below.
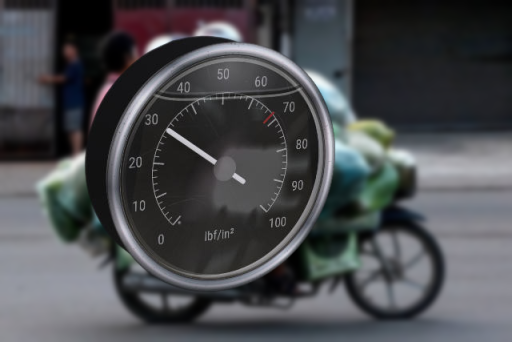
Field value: 30psi
